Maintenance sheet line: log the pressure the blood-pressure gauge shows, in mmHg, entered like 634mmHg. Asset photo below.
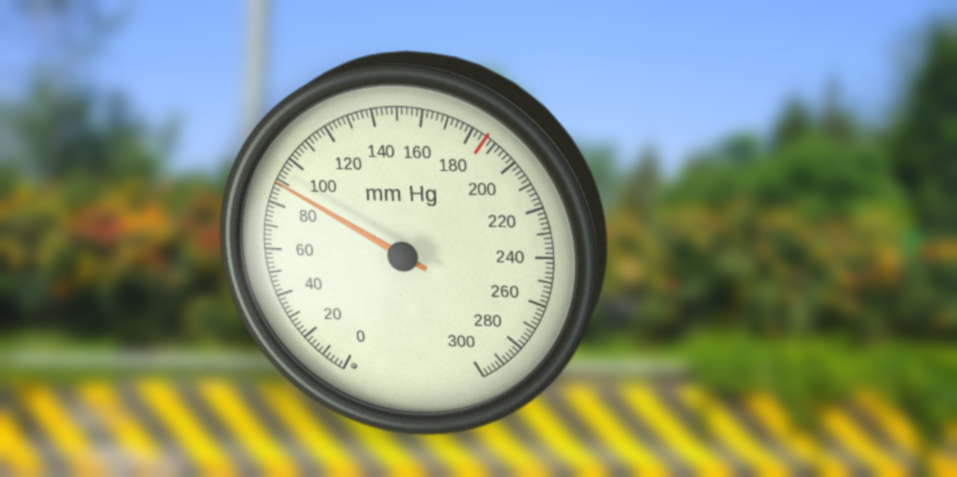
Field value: 90mmHg
